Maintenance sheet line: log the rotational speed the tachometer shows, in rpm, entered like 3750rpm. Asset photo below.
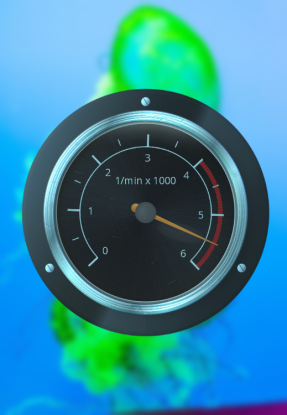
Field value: 5500rpm
